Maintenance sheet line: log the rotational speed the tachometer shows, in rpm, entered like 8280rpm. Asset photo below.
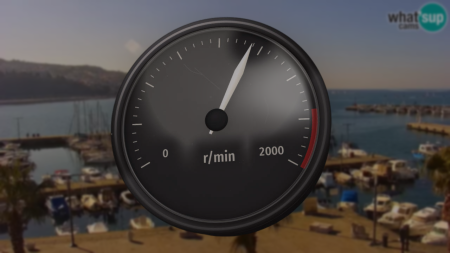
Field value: 1200rpm
